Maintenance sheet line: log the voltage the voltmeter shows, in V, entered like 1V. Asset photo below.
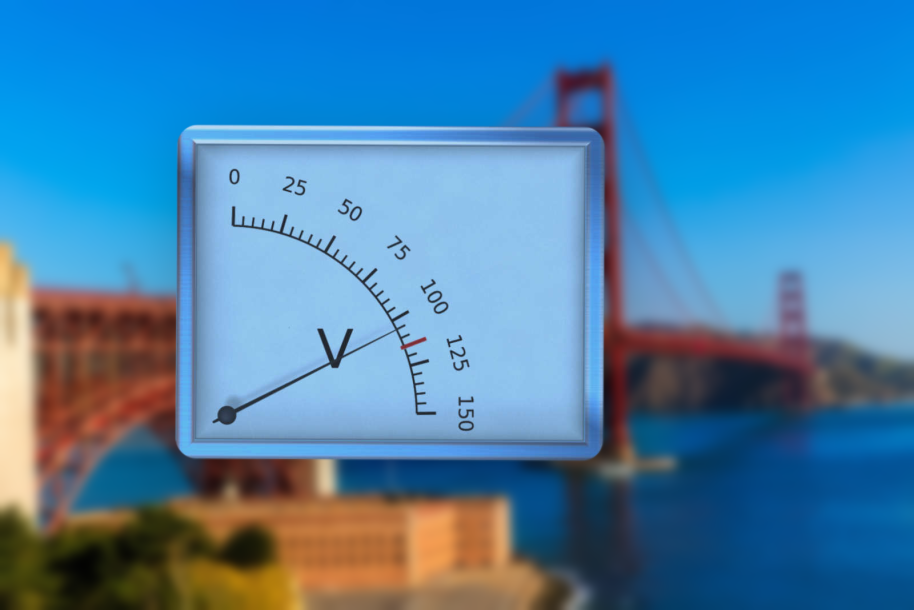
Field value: 105V
